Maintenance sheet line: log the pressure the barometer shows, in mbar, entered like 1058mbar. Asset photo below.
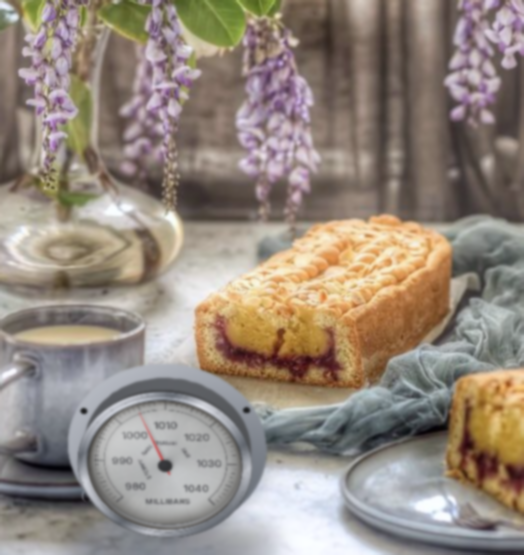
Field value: 1005mbar
